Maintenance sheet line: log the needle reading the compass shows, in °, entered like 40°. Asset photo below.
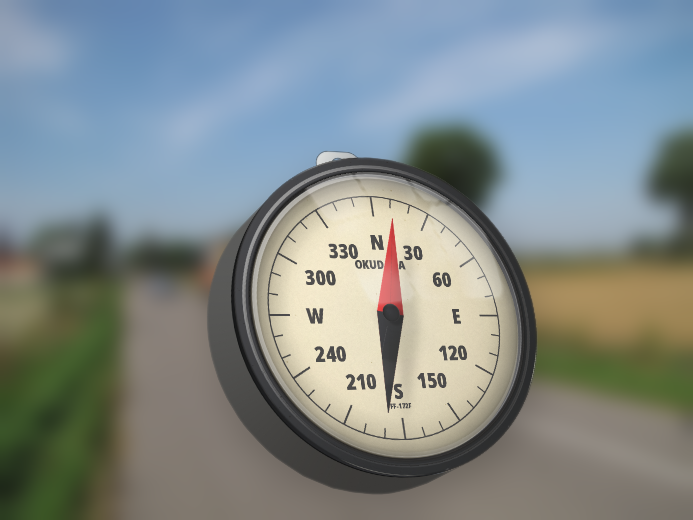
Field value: 10°
